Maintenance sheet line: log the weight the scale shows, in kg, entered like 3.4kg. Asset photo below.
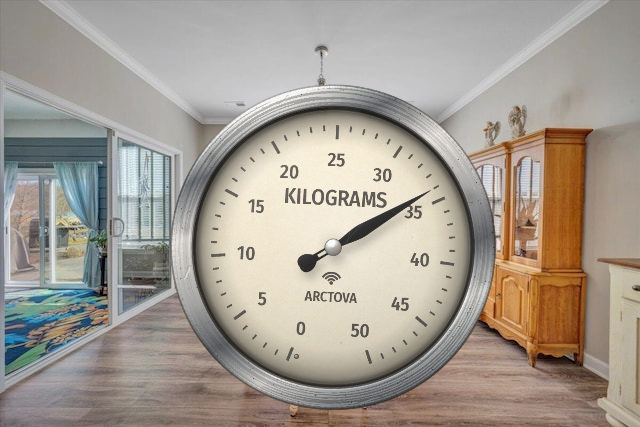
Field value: 34kg
